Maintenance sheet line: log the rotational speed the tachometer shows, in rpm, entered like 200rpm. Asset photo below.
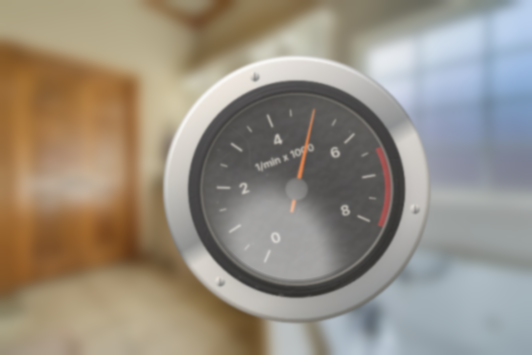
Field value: 5000rpm
